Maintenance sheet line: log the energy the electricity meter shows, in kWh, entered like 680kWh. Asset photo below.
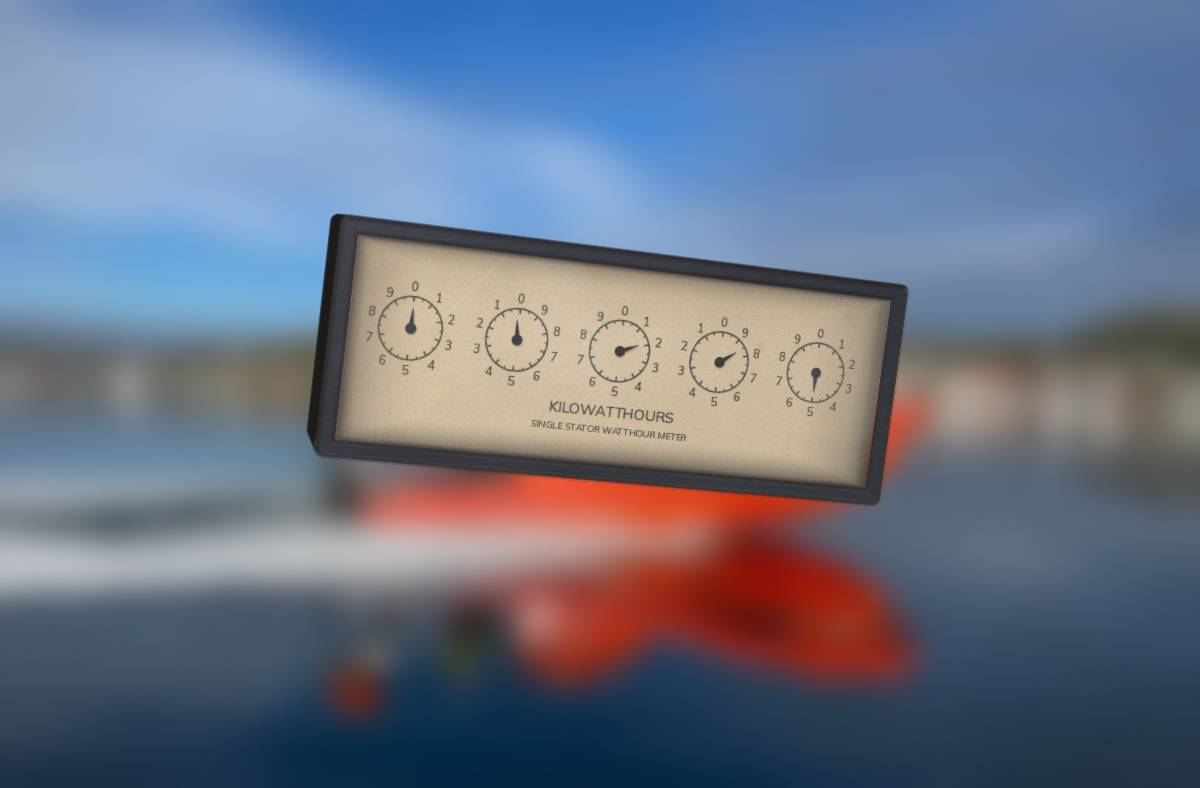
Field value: 185kWh
